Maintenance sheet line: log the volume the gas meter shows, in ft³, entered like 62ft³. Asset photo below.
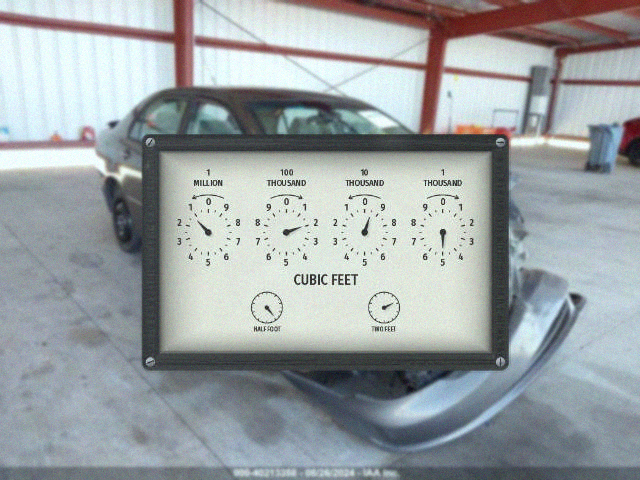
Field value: 119500ft³
